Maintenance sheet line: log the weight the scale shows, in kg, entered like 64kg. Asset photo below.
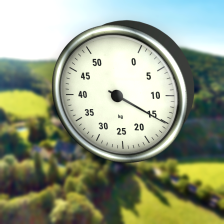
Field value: 15kg
